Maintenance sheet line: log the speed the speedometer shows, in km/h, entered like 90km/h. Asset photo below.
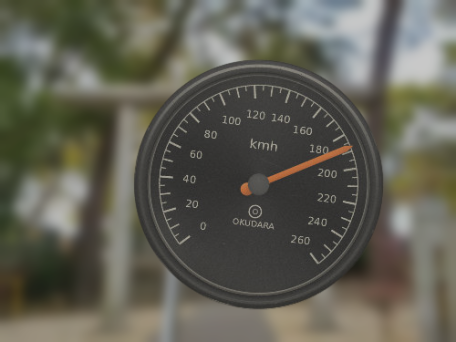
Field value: 187.5km/h
